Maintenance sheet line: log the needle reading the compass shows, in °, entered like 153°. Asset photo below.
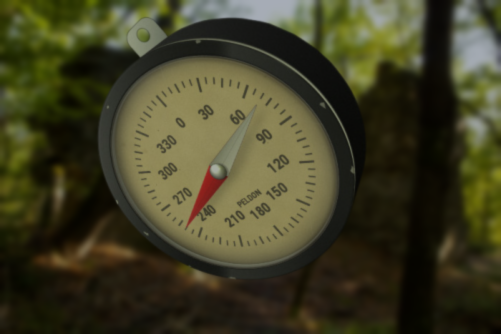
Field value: 250°
